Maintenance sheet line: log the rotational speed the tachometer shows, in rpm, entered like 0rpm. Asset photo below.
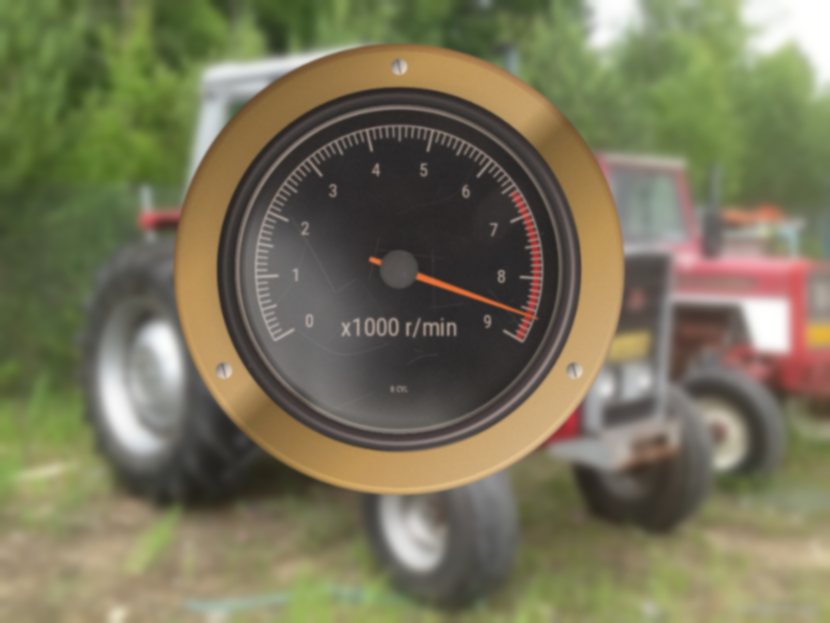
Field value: 8600rpm
